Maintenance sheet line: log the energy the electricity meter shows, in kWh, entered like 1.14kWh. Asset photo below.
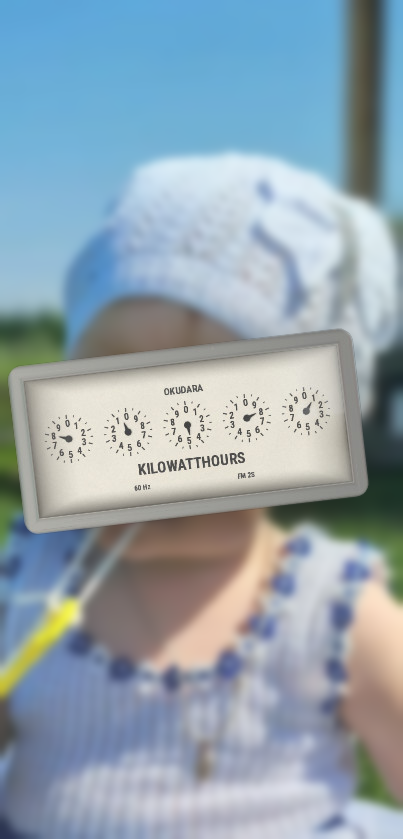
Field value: 80481kWh
